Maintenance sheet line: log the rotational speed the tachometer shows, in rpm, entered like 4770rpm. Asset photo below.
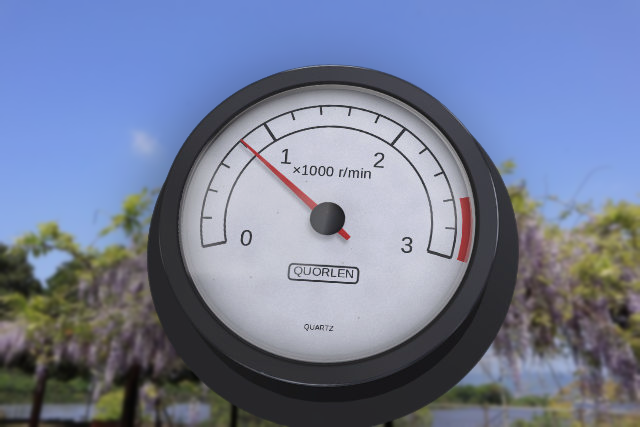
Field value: 800rpm
